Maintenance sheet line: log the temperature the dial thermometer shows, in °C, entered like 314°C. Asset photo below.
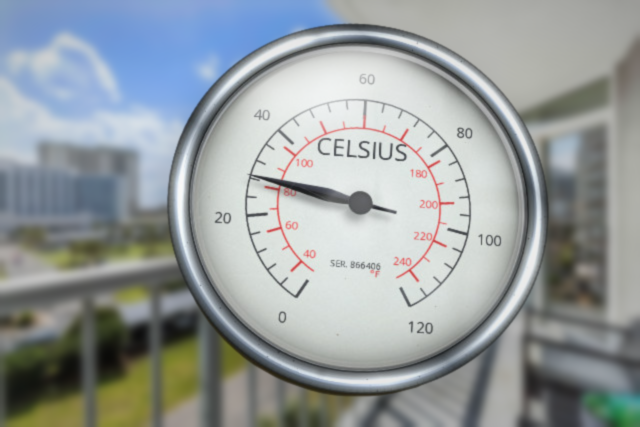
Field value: 28°C
